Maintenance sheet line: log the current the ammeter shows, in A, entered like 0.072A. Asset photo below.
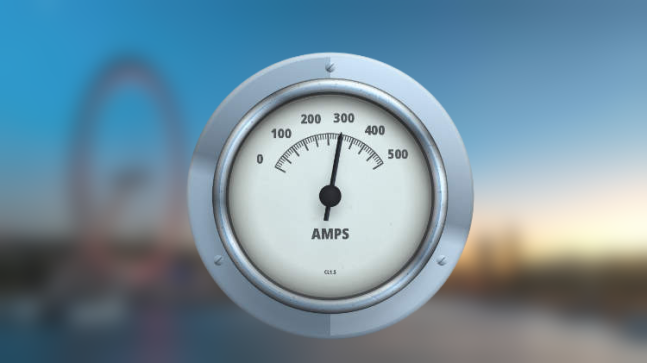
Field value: 300A
